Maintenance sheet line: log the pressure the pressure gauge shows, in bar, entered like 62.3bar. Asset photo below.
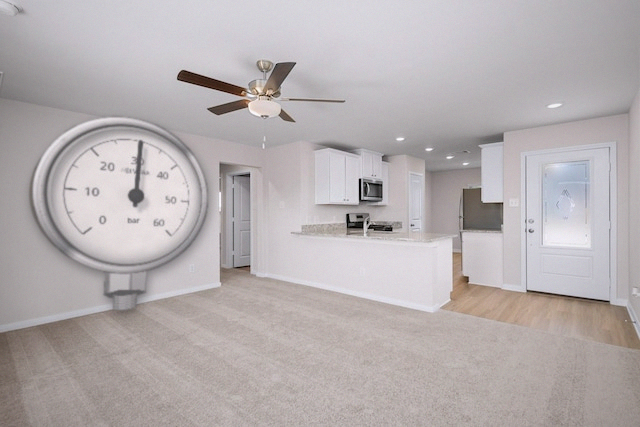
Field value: 30bar
